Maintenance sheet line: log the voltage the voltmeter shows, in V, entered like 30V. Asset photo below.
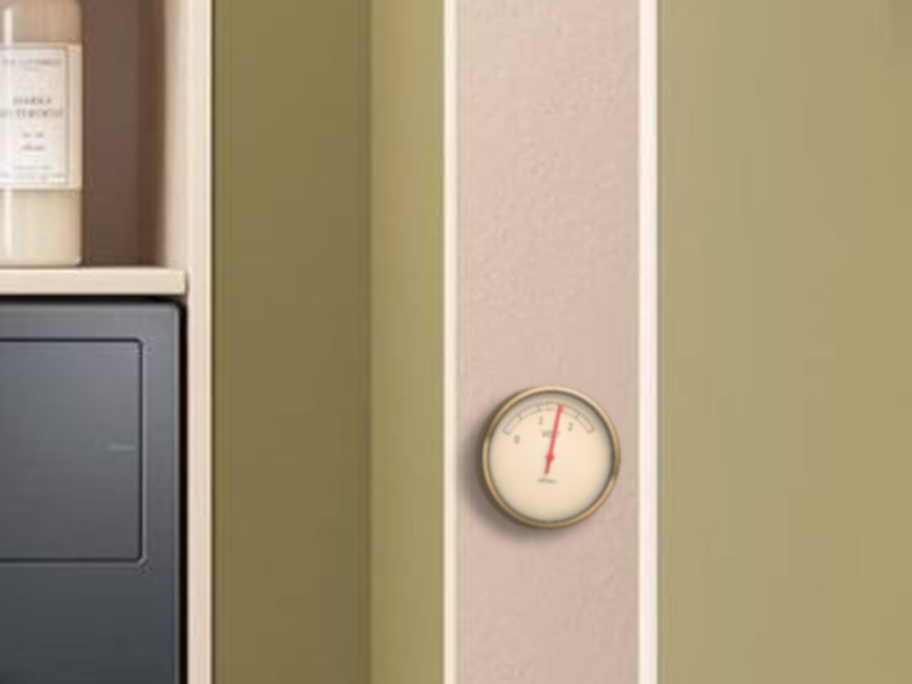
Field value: 1.5V
